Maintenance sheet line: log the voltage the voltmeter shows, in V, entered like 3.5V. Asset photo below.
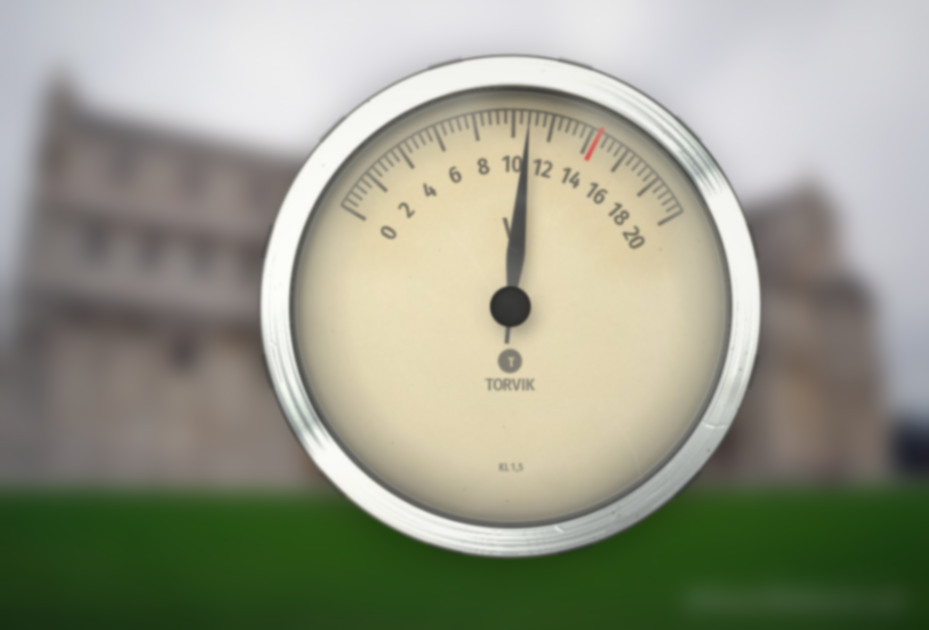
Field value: 10.8V
